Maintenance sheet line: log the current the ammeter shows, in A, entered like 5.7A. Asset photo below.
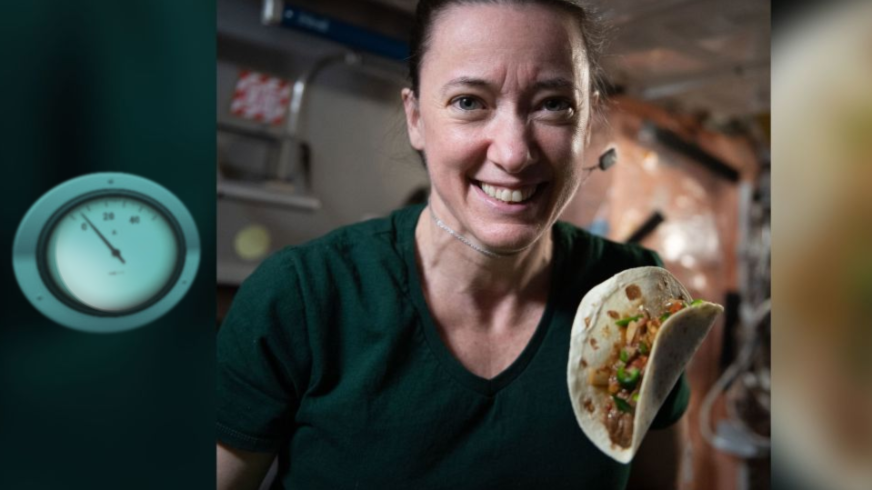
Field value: 5A
